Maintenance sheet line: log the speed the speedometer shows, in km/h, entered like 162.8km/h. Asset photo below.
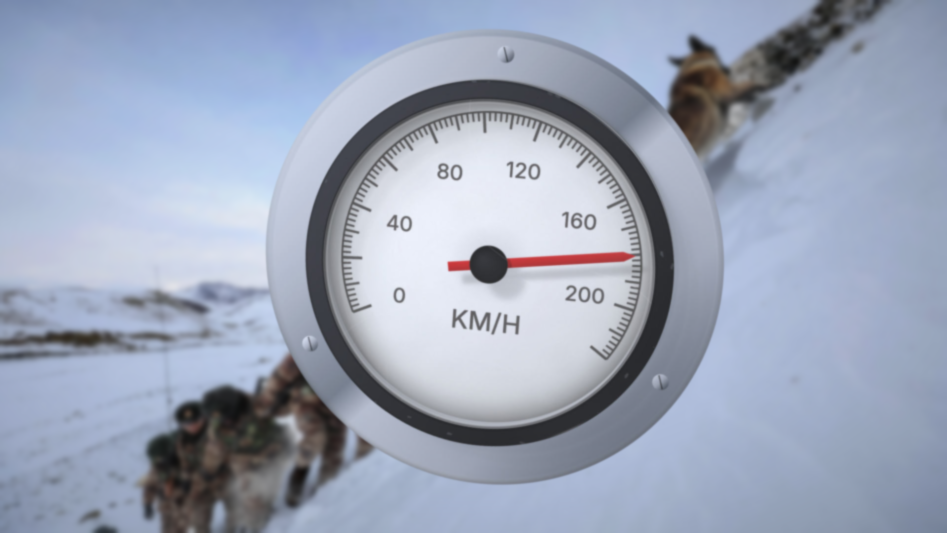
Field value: 180km/h
